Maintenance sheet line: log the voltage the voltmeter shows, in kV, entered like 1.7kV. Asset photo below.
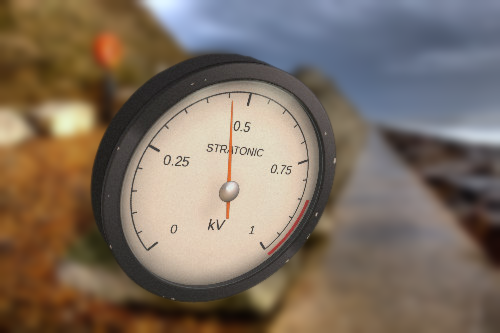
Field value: 0.45kV
